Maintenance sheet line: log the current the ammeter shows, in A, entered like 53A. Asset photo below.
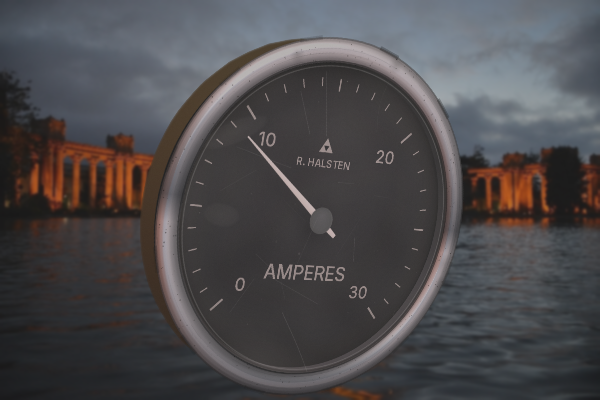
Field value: 9A
